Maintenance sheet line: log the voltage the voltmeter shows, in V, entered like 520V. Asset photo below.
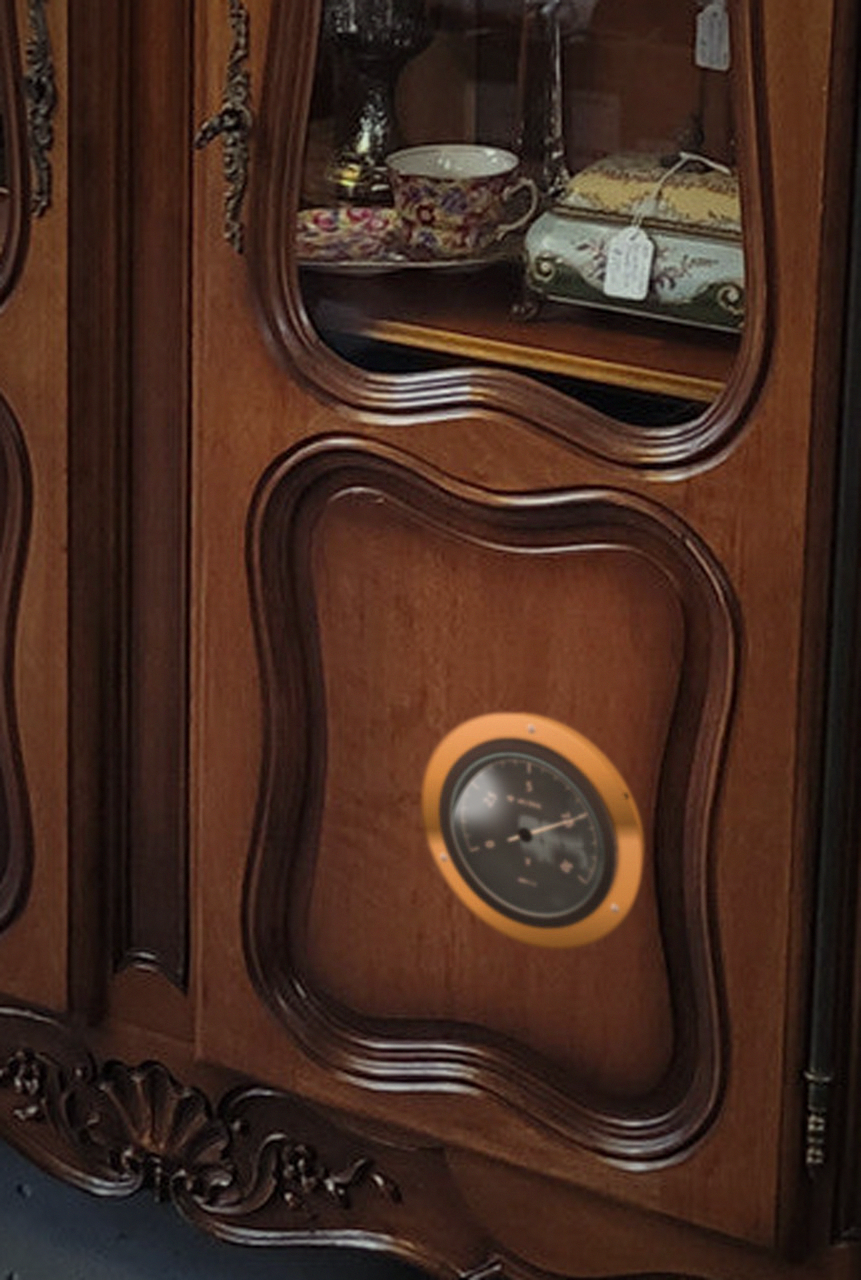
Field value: 7.5V
